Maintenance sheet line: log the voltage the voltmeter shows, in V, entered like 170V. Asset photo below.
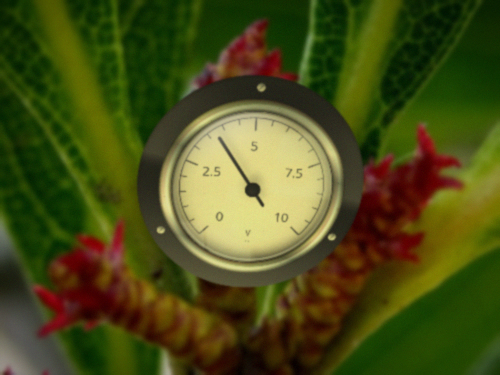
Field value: 3.75V
